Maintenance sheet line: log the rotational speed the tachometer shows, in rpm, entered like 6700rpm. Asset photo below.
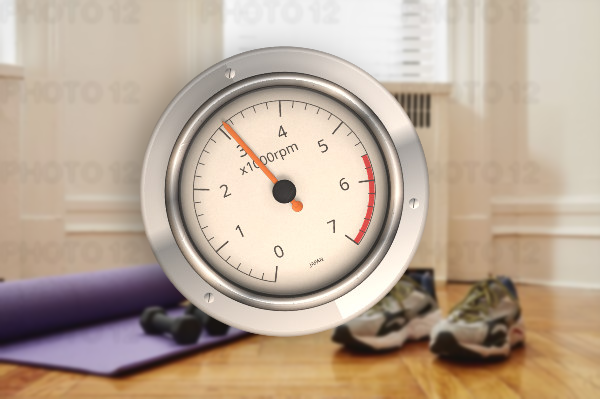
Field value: 3100rpm
